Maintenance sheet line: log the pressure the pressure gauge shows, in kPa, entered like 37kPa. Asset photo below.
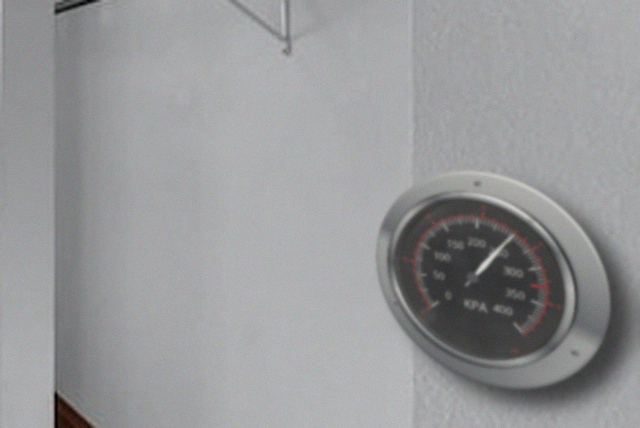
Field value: 250kPa
